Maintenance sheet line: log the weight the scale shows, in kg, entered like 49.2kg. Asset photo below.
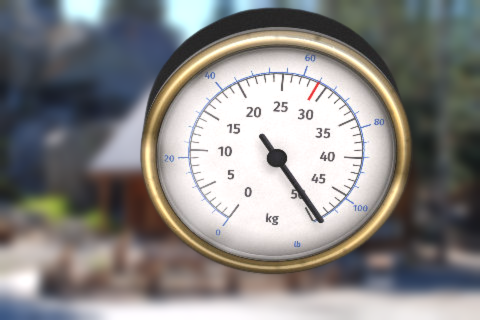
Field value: 49kg
